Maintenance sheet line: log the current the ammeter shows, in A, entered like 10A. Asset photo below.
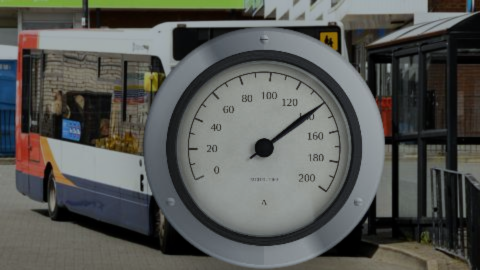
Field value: 140A
